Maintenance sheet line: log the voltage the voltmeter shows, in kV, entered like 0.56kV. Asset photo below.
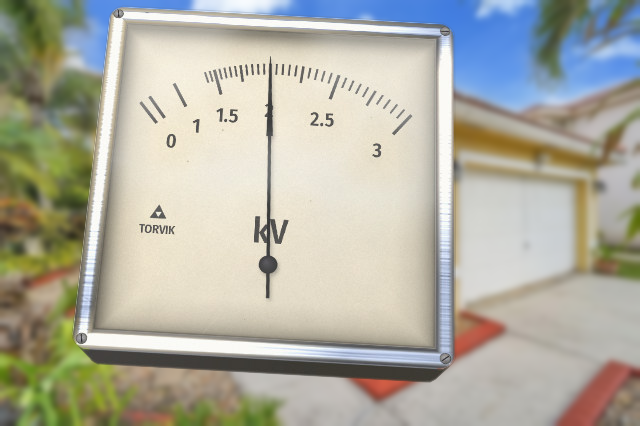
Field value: 2kV
